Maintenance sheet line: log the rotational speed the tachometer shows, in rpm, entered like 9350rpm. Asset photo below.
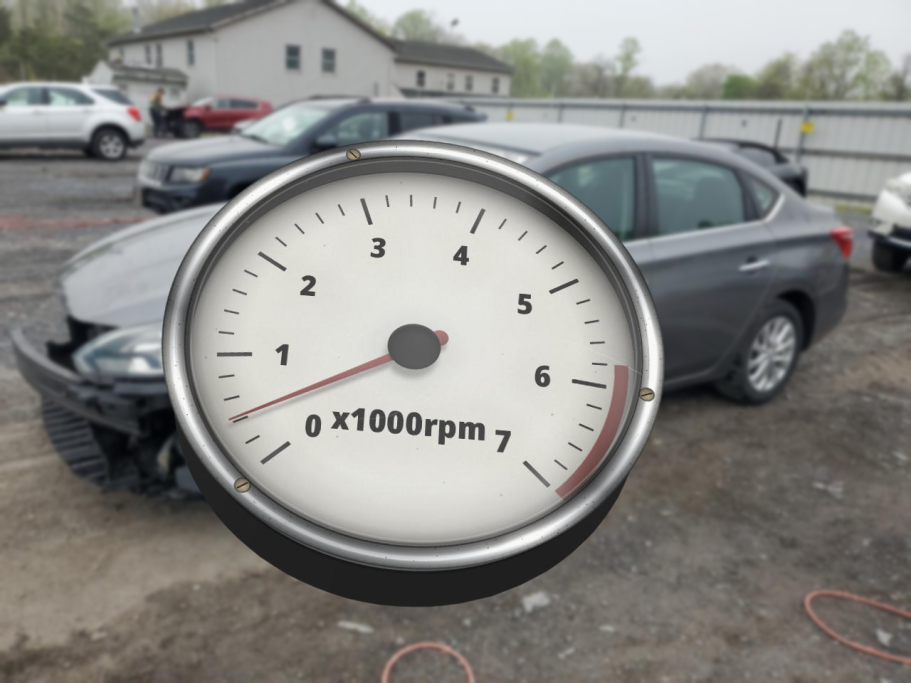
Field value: 400rpm
